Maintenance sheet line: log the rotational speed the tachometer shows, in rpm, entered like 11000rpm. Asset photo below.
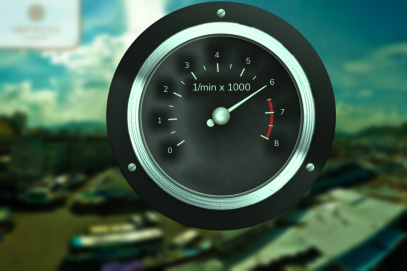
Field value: 6000rpm
